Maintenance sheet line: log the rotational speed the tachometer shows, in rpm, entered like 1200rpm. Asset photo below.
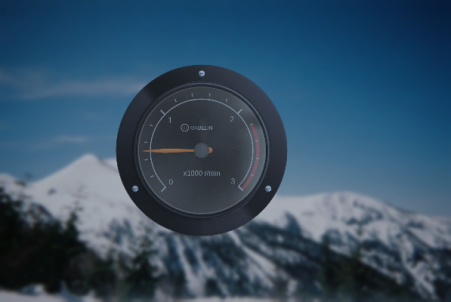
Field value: 500rpm
